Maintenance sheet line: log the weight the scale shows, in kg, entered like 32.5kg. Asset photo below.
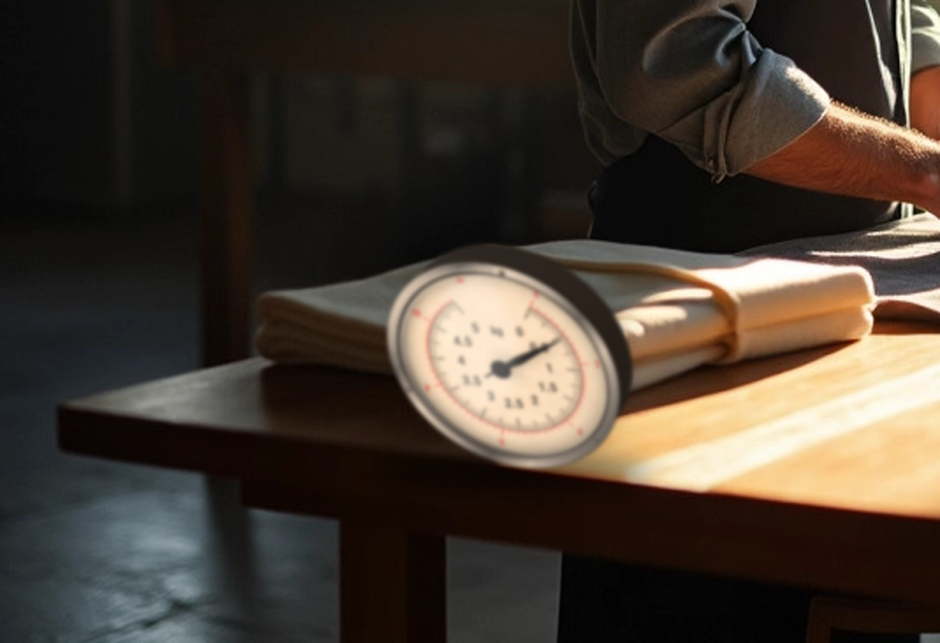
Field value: 0.5kg
